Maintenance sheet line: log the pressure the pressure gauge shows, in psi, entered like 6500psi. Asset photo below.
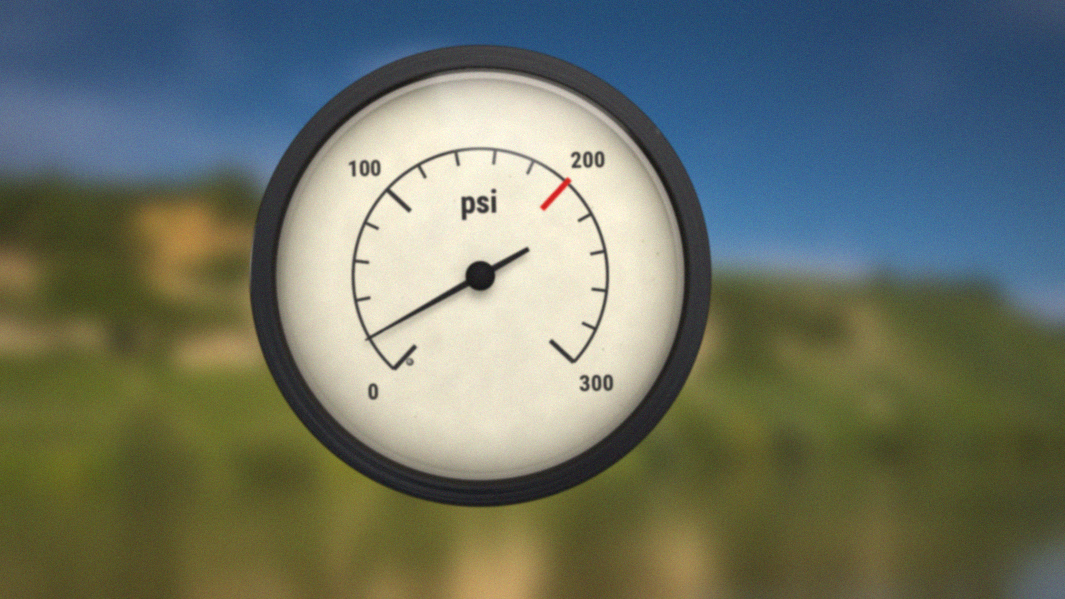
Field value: 20psi
